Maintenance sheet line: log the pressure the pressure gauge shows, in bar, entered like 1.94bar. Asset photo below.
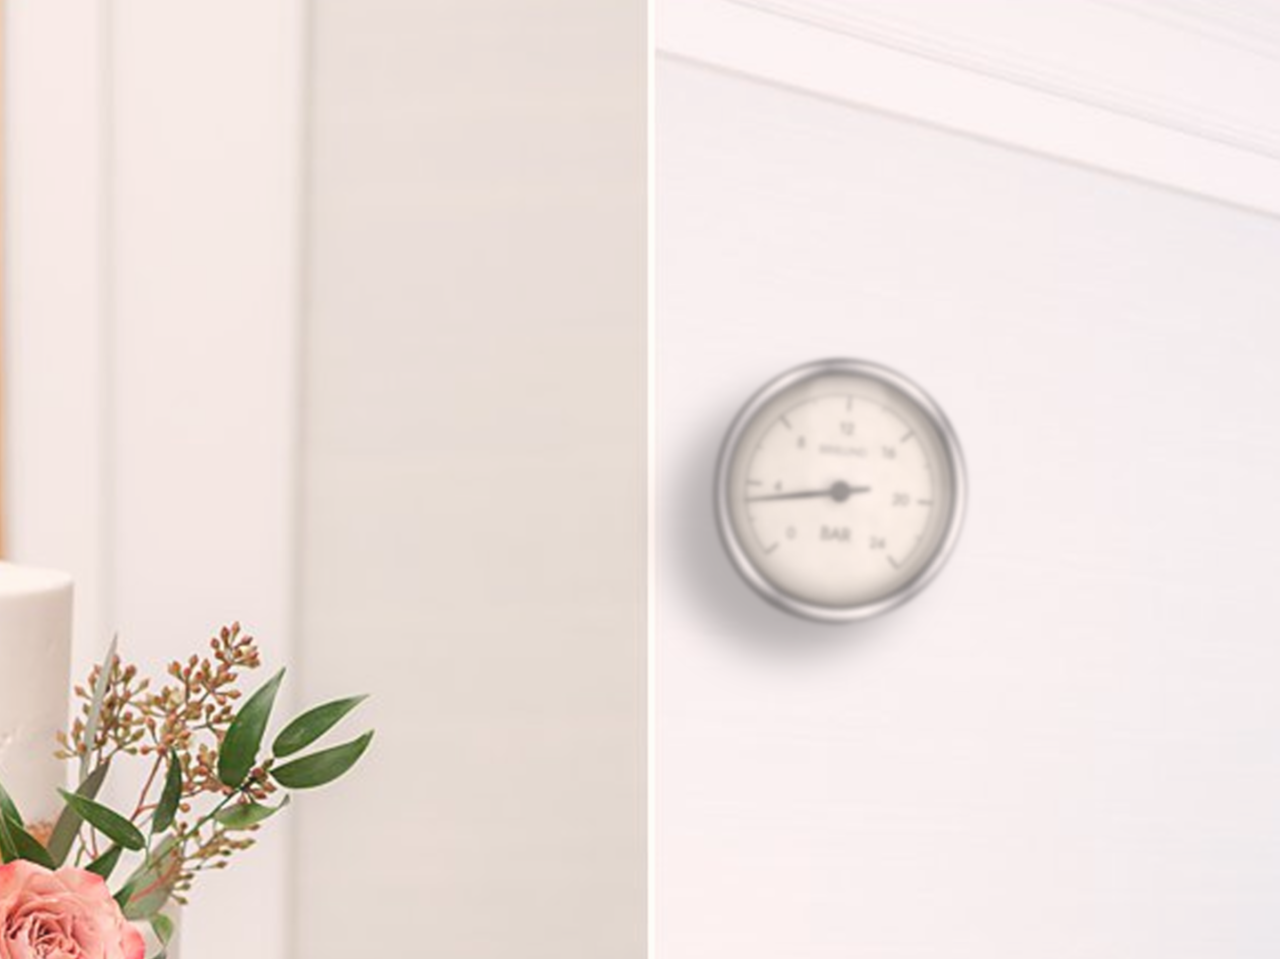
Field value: 3bar
